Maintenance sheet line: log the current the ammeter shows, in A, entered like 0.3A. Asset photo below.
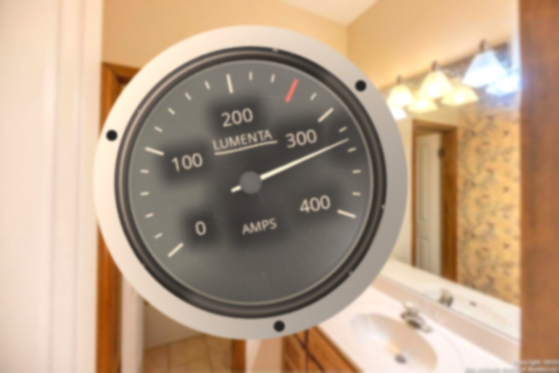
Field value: 330A
